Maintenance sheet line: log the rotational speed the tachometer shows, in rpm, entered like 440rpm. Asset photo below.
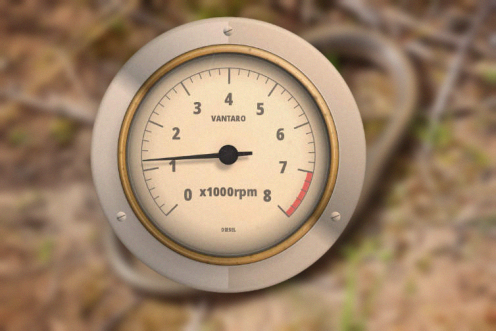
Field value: 1200rpm
